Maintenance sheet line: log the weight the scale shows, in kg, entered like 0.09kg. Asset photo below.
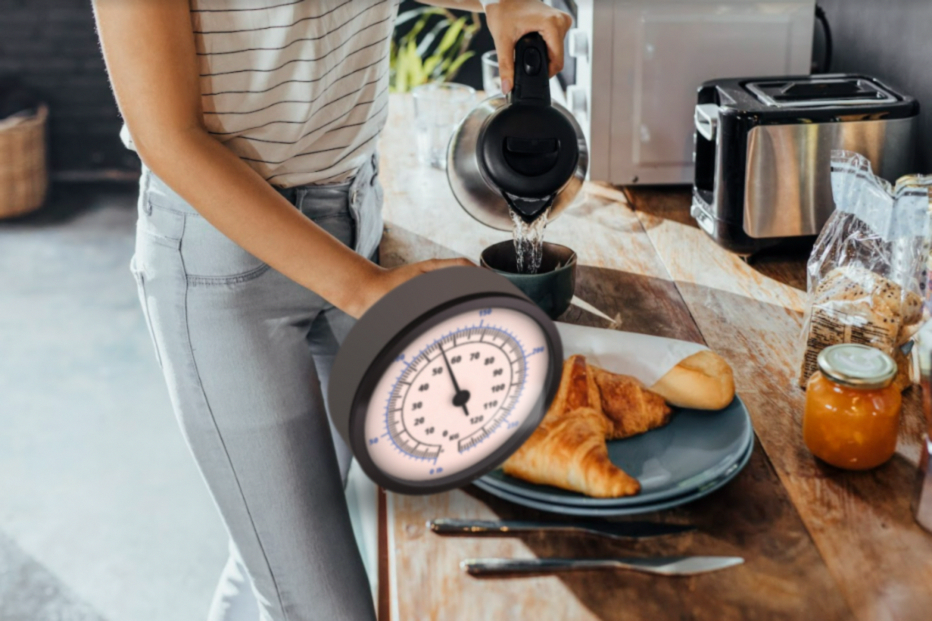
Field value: 55kg
